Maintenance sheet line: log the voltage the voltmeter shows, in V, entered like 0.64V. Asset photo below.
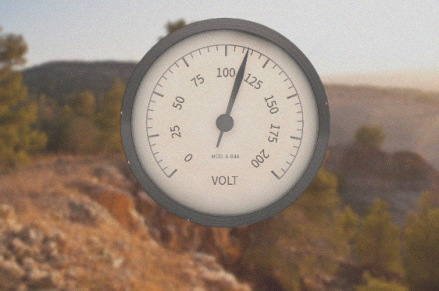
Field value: 112.5V
